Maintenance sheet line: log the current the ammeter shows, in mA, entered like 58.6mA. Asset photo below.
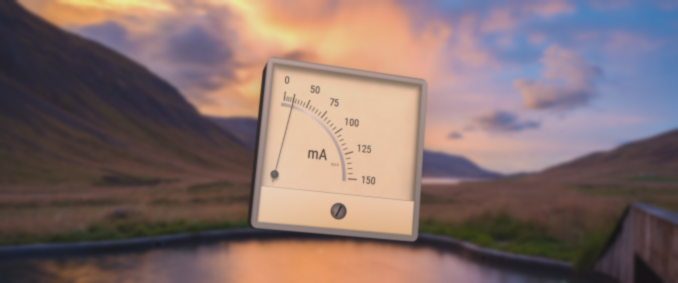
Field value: 25mA
